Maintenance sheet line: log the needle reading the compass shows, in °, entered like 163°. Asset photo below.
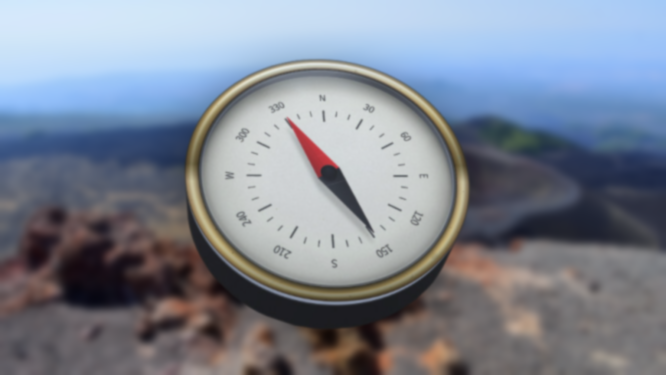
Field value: 330°
